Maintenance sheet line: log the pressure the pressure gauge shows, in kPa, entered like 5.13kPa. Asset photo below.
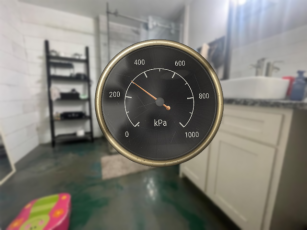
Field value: 300kPa
